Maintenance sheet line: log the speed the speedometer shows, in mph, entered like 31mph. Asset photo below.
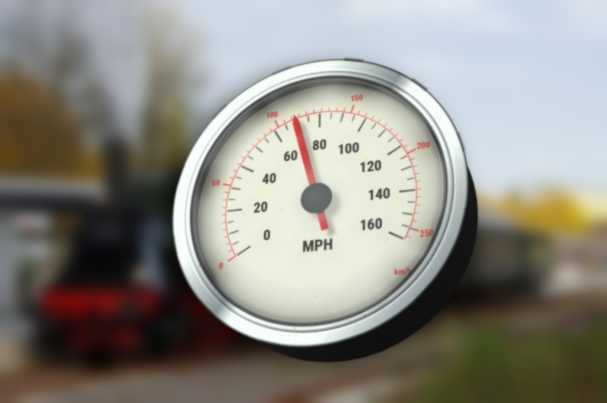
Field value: 70mph
